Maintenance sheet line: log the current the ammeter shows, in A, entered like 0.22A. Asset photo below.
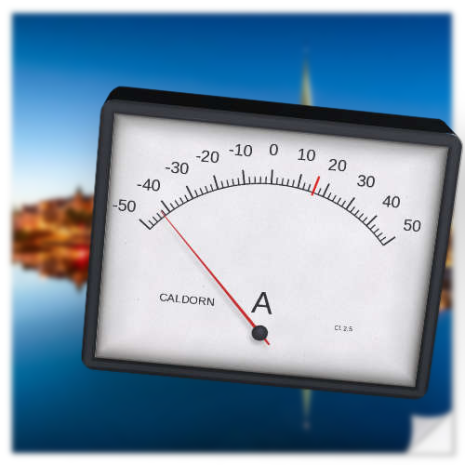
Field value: -42A
